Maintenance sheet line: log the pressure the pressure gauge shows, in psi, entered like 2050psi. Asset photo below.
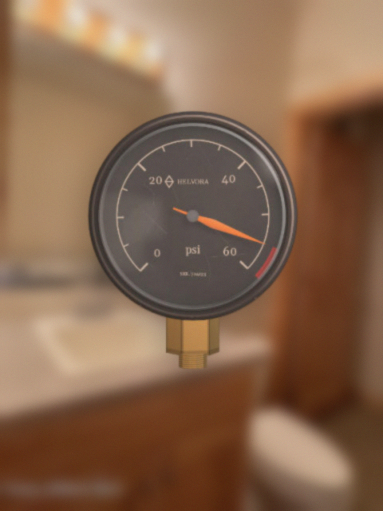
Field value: 55psi
